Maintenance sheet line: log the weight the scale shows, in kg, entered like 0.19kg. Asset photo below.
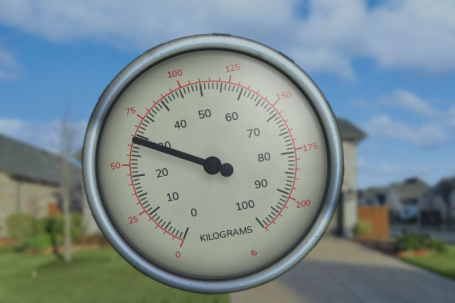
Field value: 29kg
